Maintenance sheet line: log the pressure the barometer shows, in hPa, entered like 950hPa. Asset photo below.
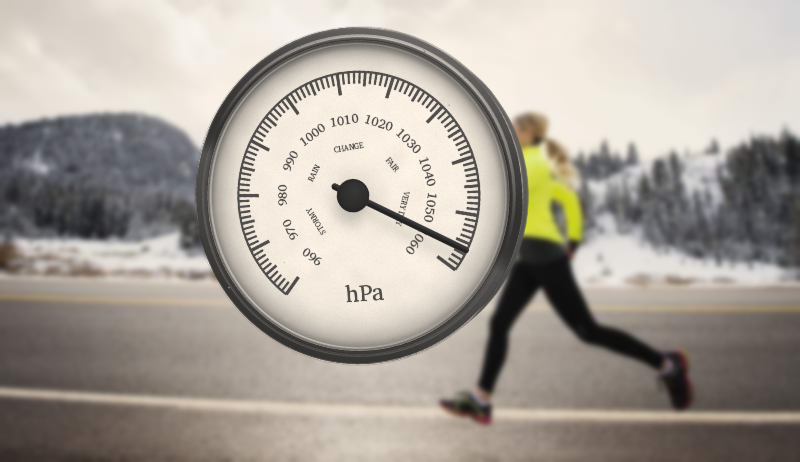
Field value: 1056hPa
